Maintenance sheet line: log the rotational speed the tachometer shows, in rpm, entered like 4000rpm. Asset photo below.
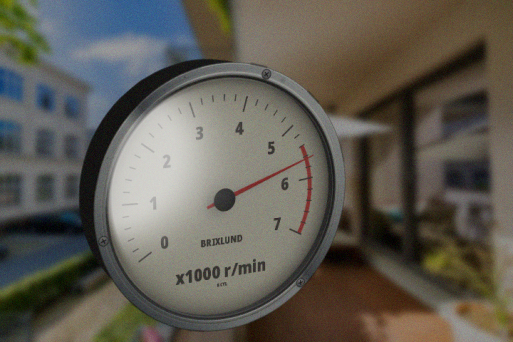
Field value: 5600rpm
